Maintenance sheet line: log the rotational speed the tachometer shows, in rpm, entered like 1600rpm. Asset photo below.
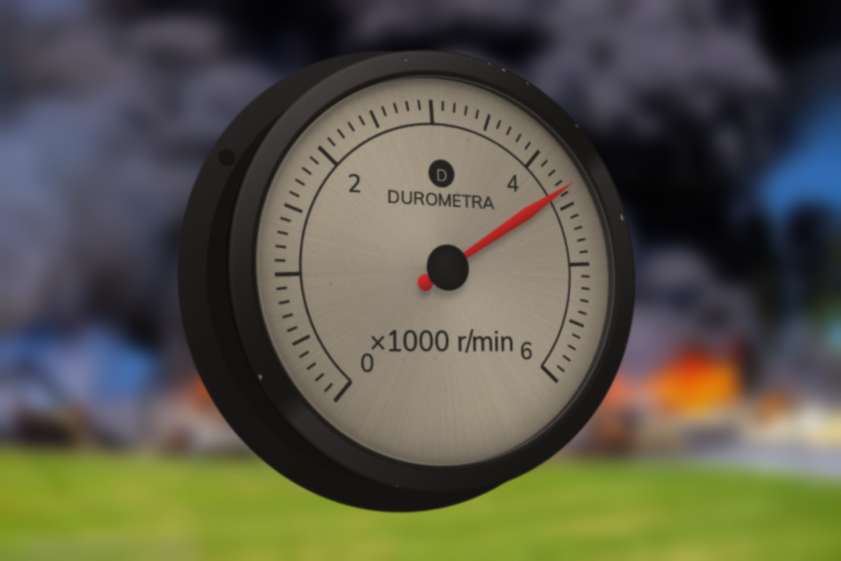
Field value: 4350rpm
